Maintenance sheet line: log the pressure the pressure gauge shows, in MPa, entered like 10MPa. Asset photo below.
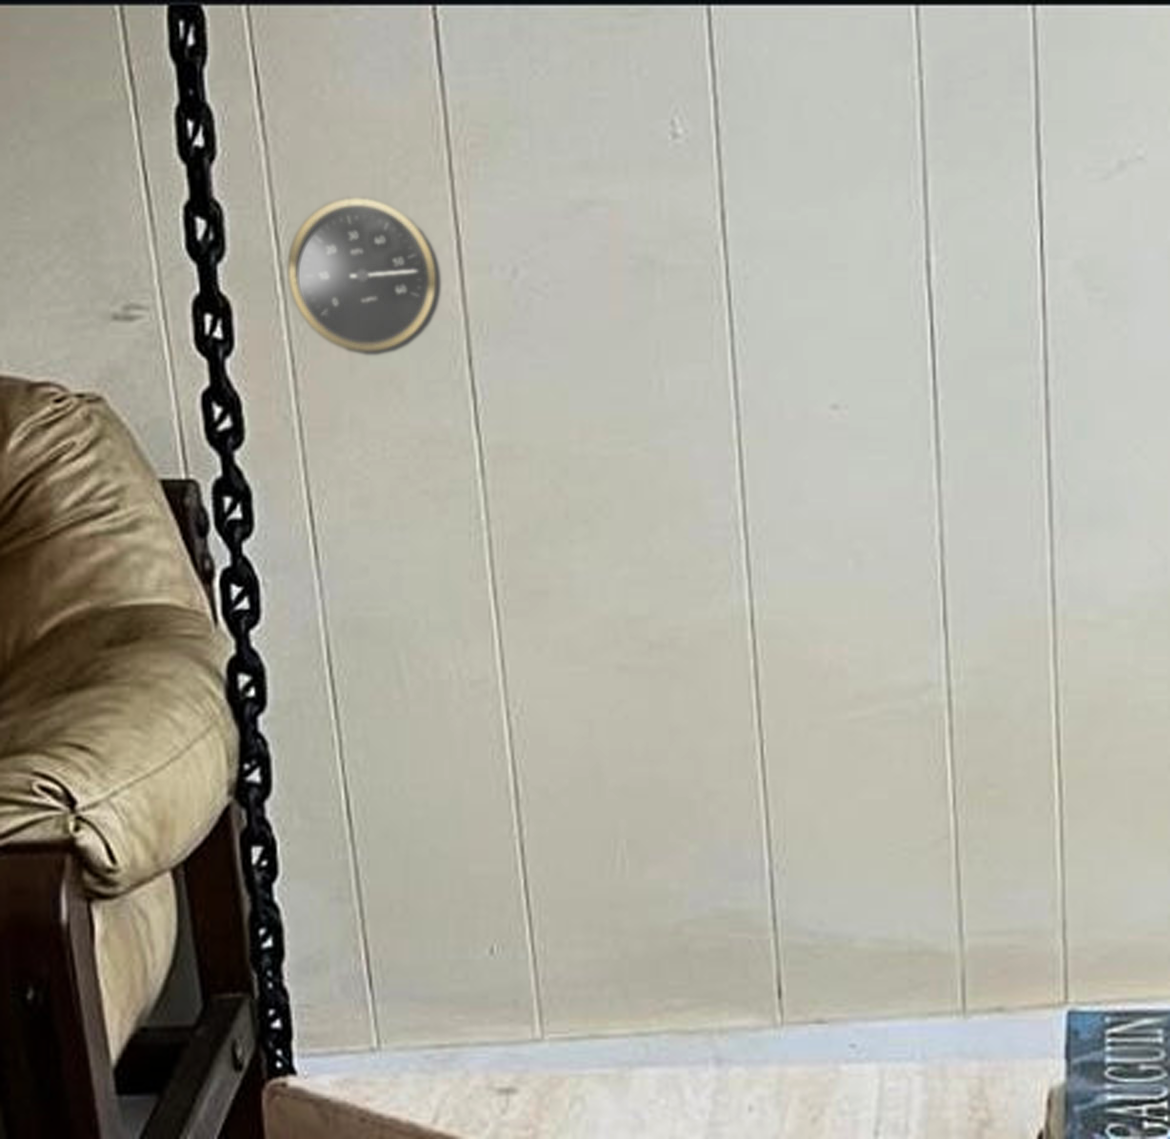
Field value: 54MPa
